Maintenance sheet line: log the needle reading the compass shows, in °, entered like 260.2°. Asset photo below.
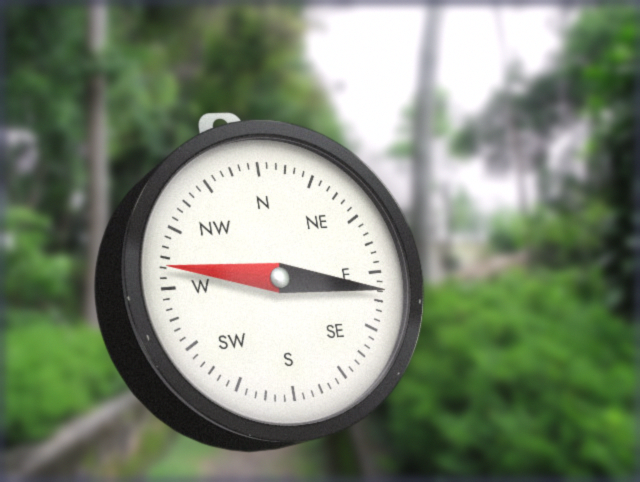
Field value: 280°
